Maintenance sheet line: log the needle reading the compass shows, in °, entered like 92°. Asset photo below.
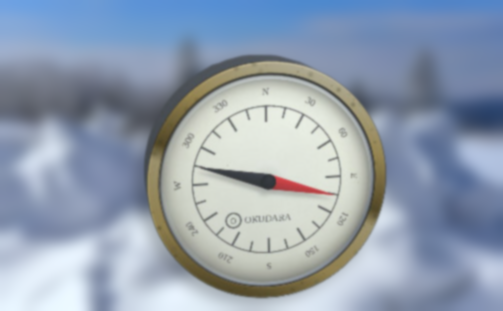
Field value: 105°
